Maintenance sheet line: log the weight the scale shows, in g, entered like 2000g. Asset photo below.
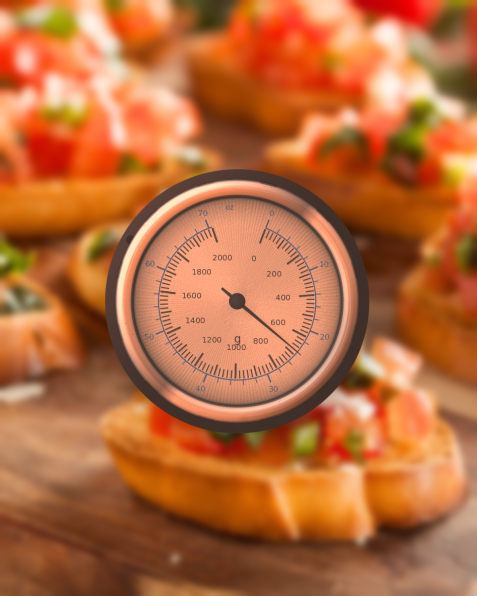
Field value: 680g
